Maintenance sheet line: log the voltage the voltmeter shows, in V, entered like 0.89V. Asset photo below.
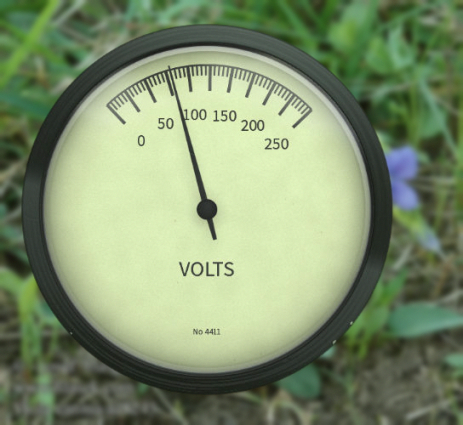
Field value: 80V
